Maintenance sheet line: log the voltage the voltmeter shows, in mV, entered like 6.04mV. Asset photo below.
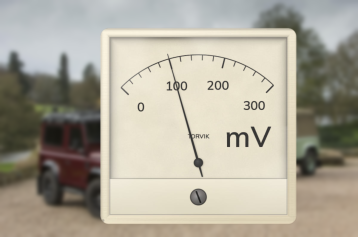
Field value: 100mV
